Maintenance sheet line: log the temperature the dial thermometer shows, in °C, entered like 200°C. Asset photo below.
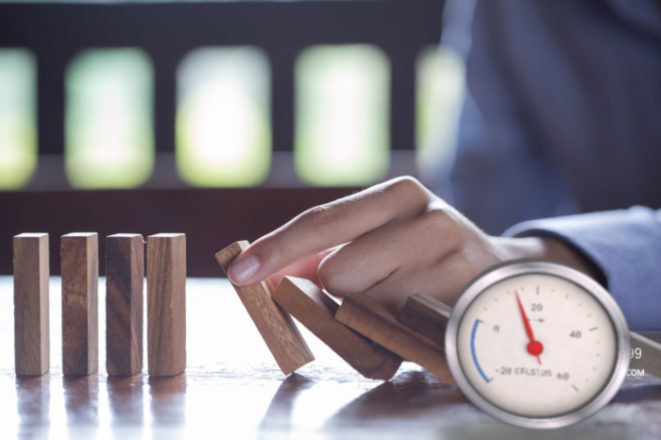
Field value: 14°C
